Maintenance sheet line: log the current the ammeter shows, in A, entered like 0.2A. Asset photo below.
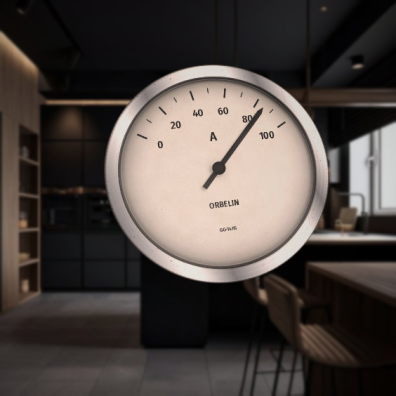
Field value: 85A
